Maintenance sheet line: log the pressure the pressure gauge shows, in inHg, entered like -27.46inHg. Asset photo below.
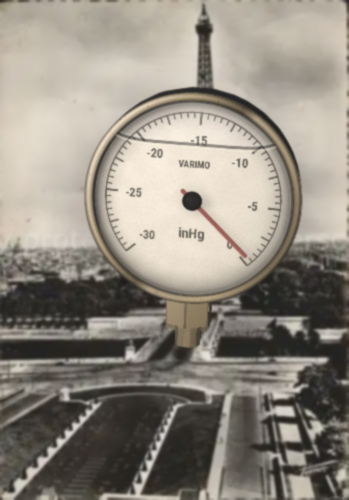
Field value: -0.5inHg
